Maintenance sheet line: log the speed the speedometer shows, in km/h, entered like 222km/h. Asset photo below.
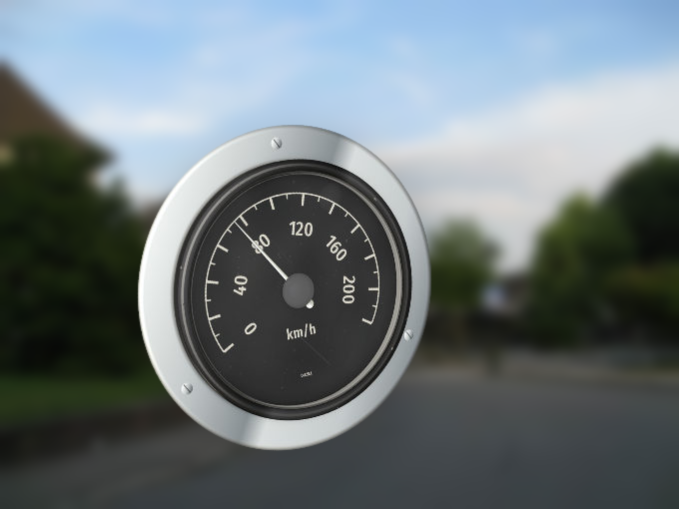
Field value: 75km/h
